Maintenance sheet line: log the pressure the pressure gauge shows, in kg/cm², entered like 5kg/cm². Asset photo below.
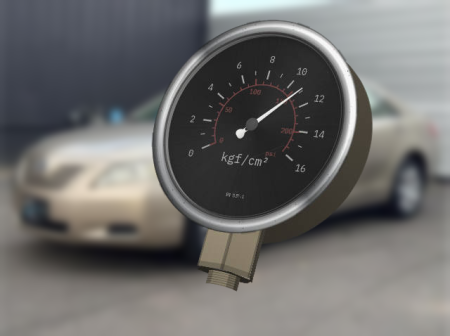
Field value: 11kg/cm²
